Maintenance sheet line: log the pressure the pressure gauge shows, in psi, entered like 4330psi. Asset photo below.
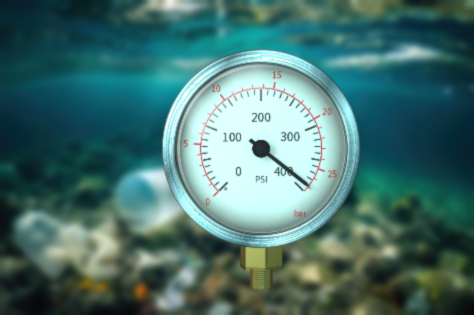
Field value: 390psi
